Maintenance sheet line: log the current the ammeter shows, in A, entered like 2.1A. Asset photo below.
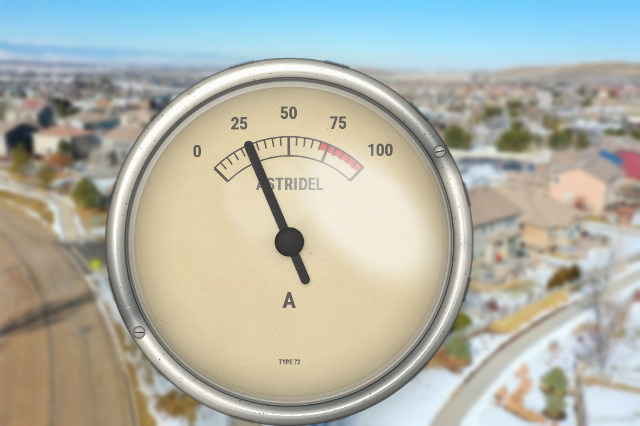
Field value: 25A
